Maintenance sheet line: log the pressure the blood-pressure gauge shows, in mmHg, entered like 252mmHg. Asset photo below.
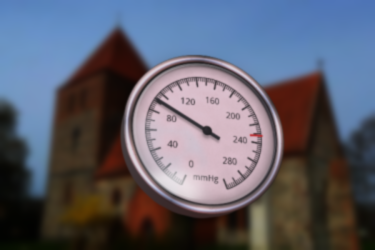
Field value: 90mmHg
